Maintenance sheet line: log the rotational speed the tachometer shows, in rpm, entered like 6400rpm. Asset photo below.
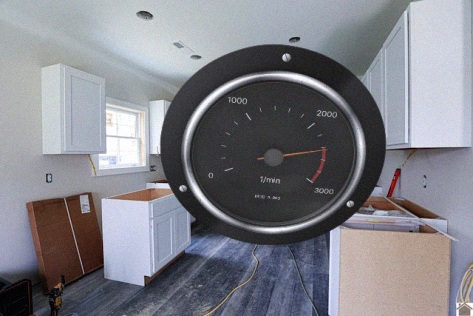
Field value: 2400rpm
